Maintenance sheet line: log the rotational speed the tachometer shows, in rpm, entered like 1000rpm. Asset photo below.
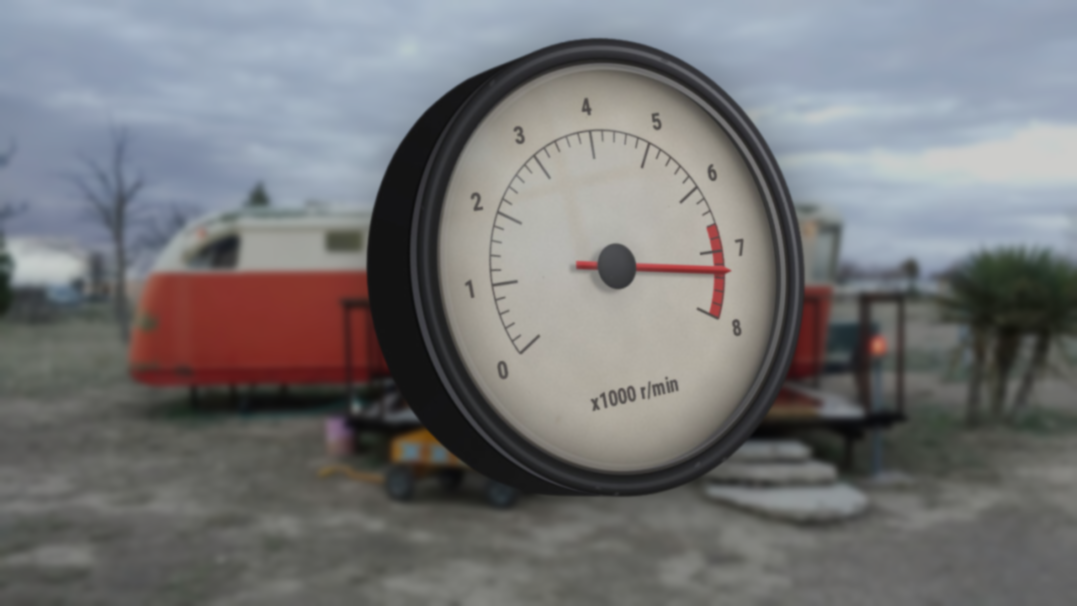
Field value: 7300rpm
